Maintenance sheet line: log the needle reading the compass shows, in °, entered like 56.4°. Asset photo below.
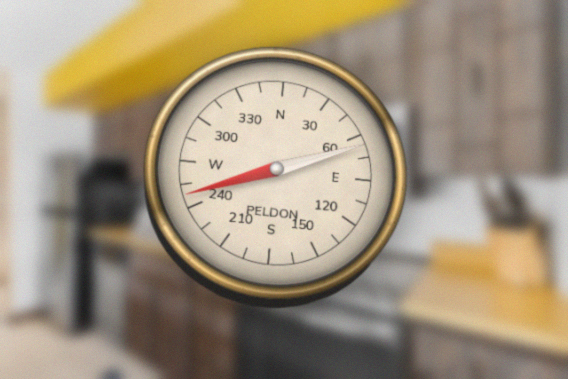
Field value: 247.5°
